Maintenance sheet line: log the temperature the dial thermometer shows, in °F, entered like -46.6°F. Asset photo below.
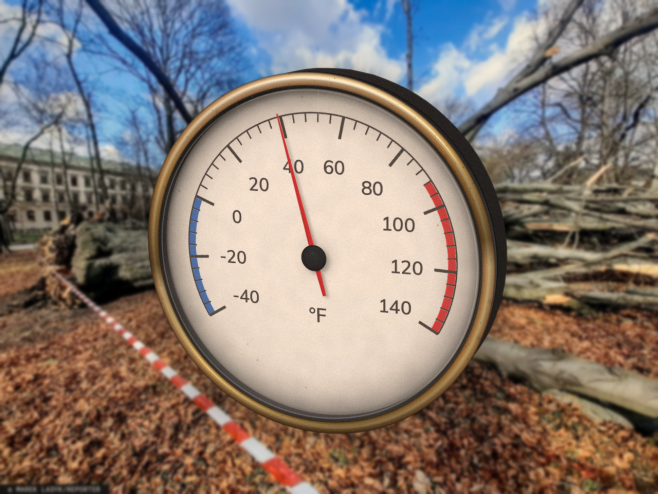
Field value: 40°F
